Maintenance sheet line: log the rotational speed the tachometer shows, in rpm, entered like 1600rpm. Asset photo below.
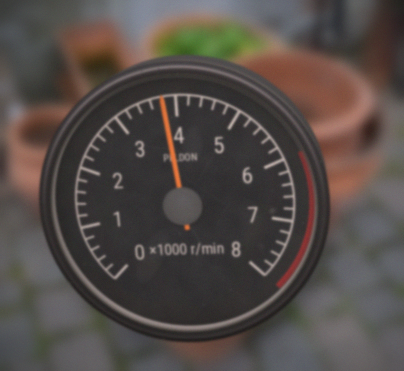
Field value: 3800rpm
